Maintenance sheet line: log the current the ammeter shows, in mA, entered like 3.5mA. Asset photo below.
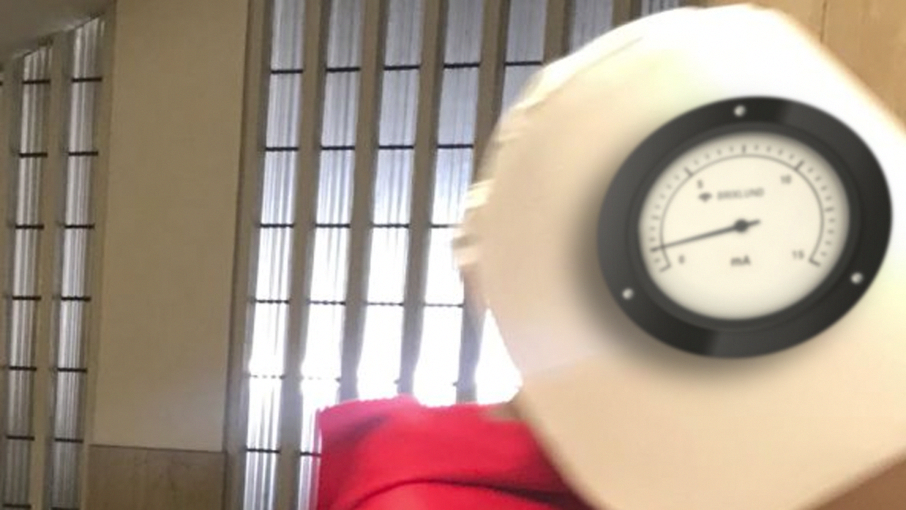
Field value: 1mA
